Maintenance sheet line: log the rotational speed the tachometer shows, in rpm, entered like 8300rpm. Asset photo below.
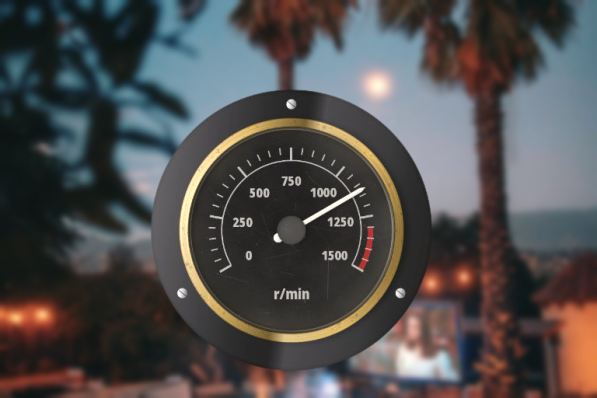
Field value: 1125rpm
